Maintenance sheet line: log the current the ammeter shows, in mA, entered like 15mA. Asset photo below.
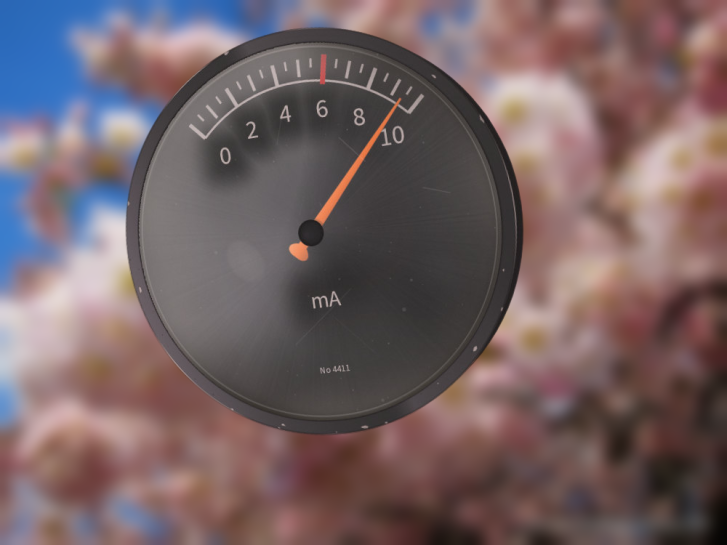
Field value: 9.5mA
